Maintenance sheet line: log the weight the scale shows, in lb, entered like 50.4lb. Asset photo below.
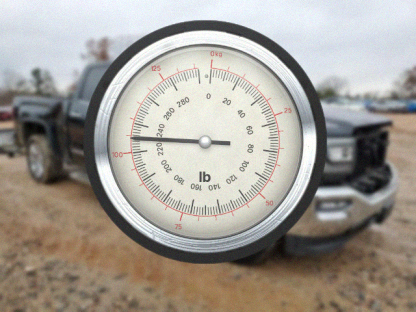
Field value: 230lb
